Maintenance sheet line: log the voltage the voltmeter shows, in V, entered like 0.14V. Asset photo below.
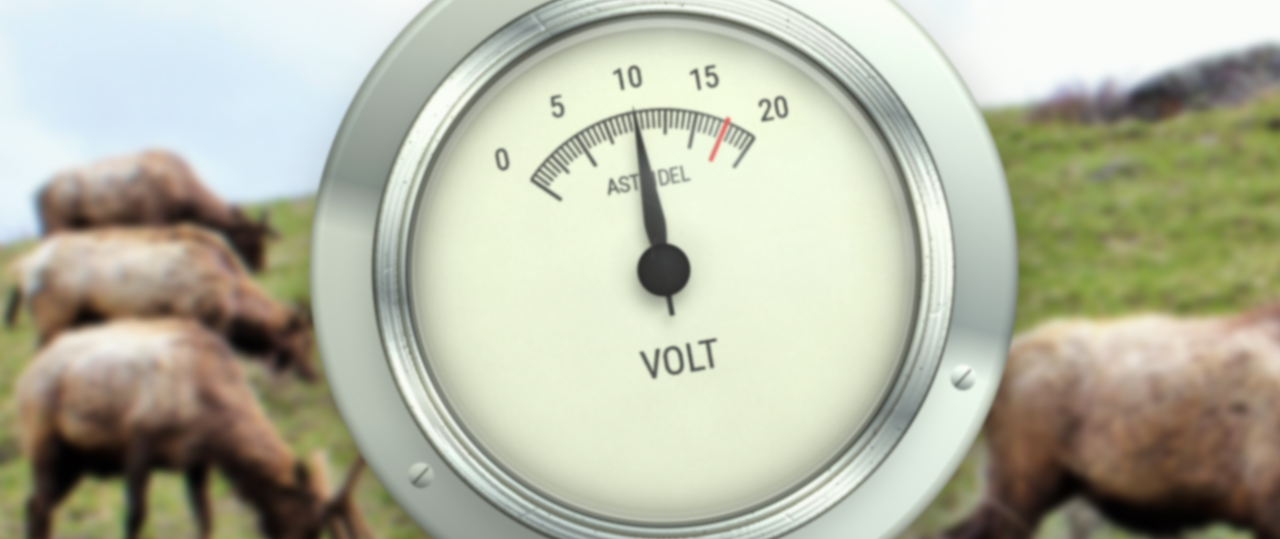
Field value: 10V
